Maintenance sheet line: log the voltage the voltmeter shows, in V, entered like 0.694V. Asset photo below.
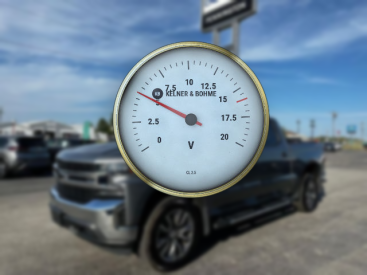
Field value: 5V
